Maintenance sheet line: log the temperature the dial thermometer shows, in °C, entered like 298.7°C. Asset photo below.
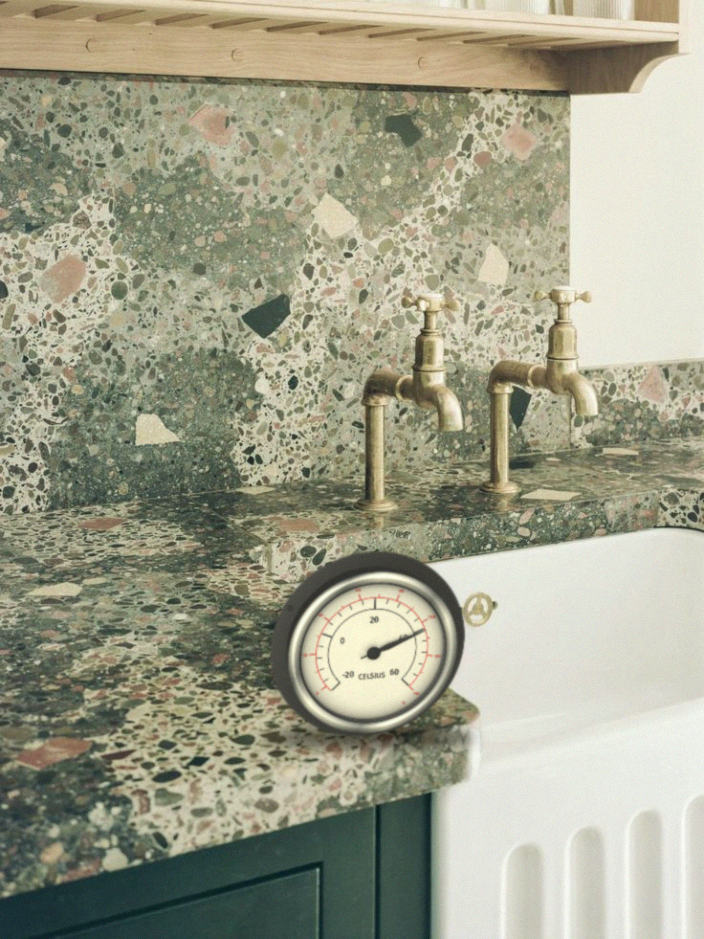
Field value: 40°C
